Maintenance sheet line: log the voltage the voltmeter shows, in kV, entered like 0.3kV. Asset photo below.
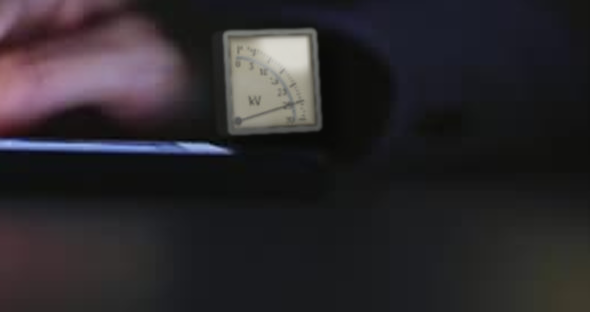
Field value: 25kV
